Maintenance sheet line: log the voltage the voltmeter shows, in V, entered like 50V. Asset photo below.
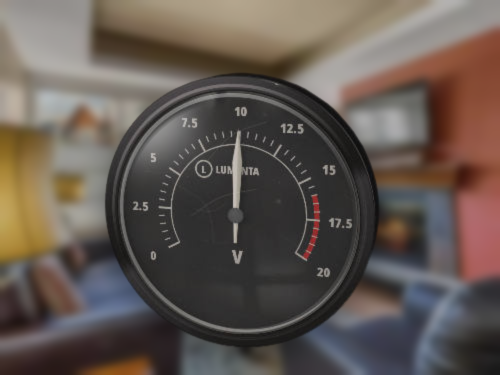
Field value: 10V
